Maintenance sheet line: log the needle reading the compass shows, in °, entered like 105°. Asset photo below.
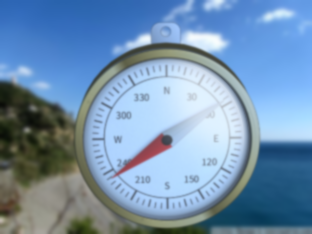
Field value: 235°
